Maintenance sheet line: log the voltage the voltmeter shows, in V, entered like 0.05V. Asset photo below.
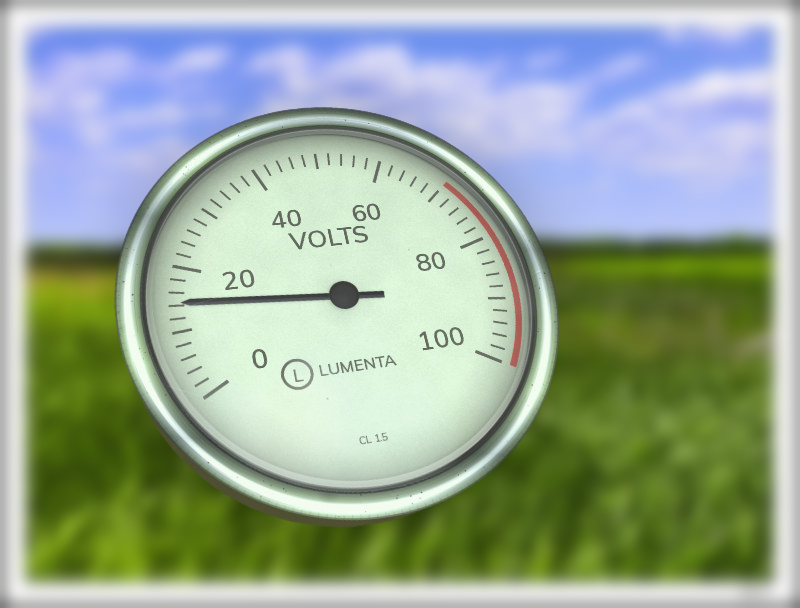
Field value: 14V
